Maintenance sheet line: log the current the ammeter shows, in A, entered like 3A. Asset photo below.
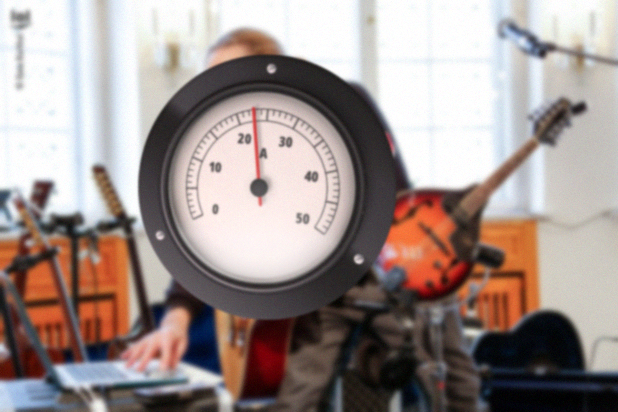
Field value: 23A
